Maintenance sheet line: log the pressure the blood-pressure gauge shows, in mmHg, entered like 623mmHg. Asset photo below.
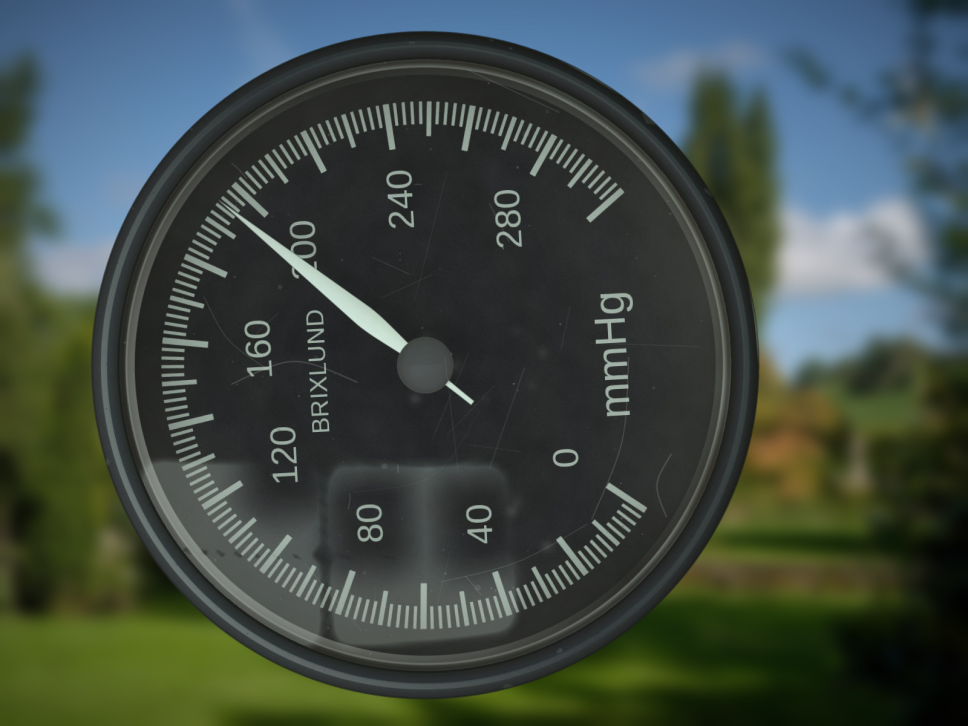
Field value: 195mmHg
